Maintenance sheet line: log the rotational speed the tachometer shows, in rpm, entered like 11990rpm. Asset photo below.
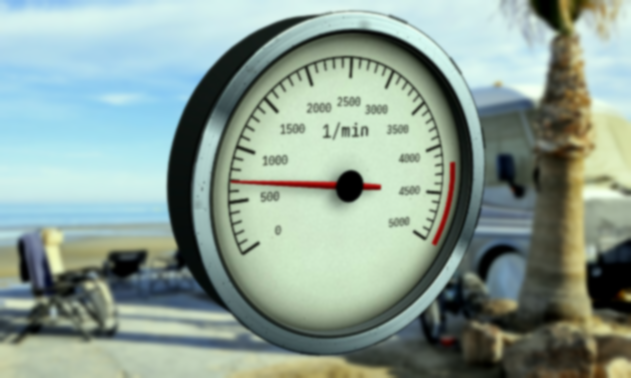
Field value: 700rpm
